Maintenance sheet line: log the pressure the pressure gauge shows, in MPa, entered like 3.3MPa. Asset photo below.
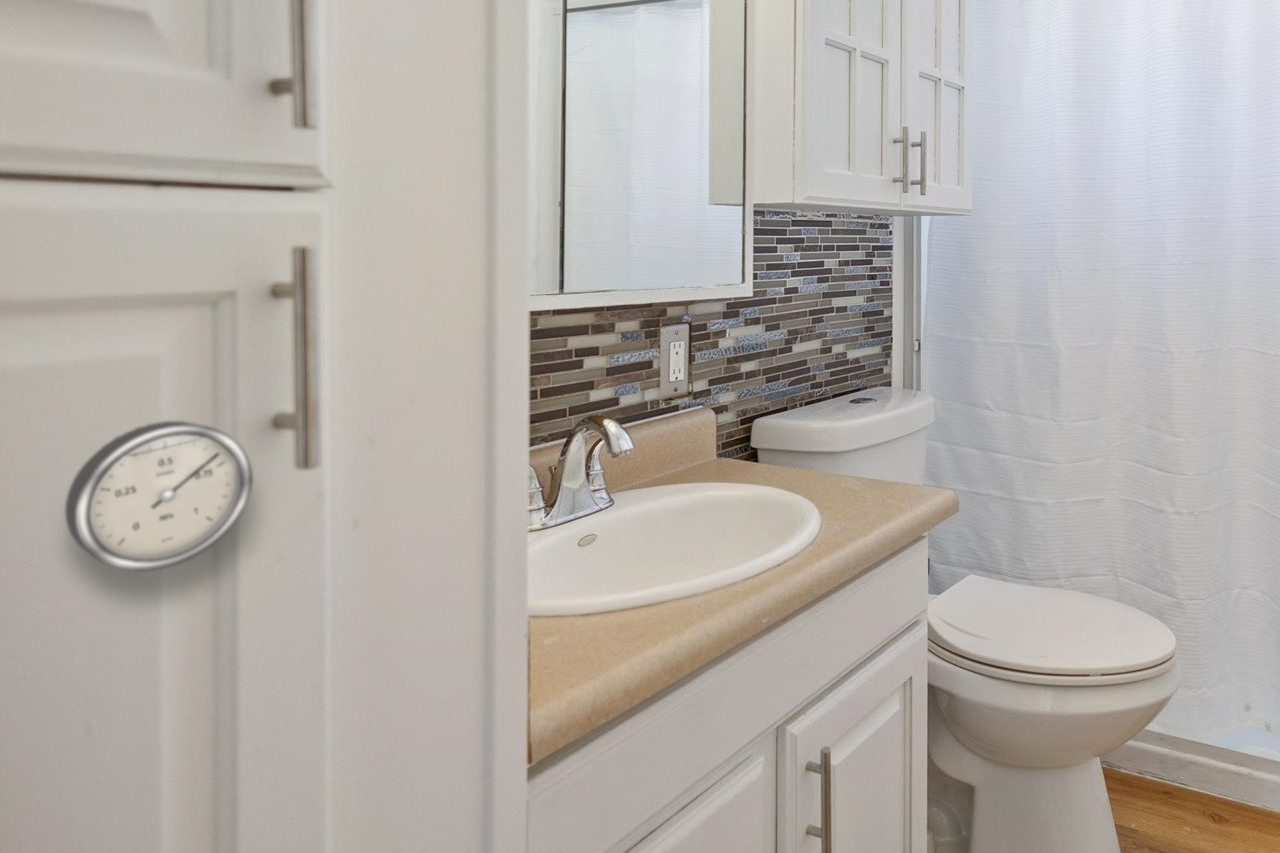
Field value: 0.7MPa
